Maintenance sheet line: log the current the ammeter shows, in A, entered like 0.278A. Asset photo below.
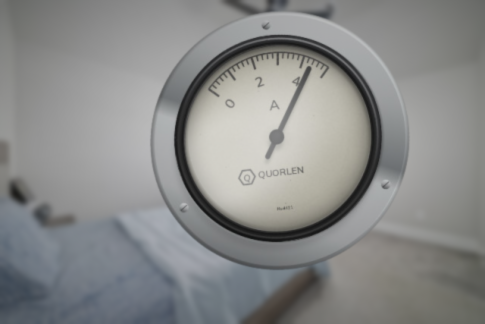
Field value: 4.4A
